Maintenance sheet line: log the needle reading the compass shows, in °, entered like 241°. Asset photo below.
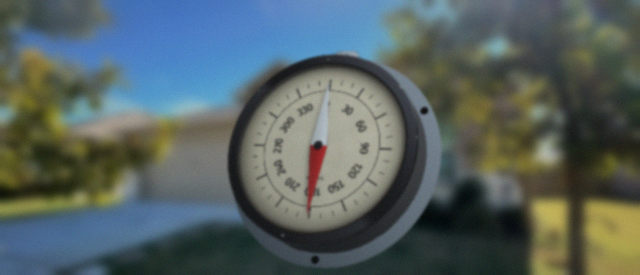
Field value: 180°
